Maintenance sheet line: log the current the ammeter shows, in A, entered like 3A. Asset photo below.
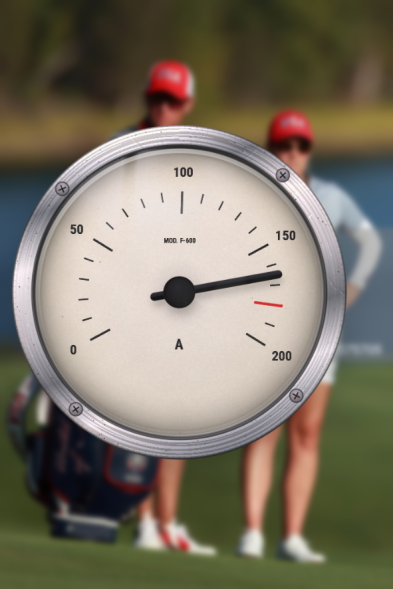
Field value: 165A
